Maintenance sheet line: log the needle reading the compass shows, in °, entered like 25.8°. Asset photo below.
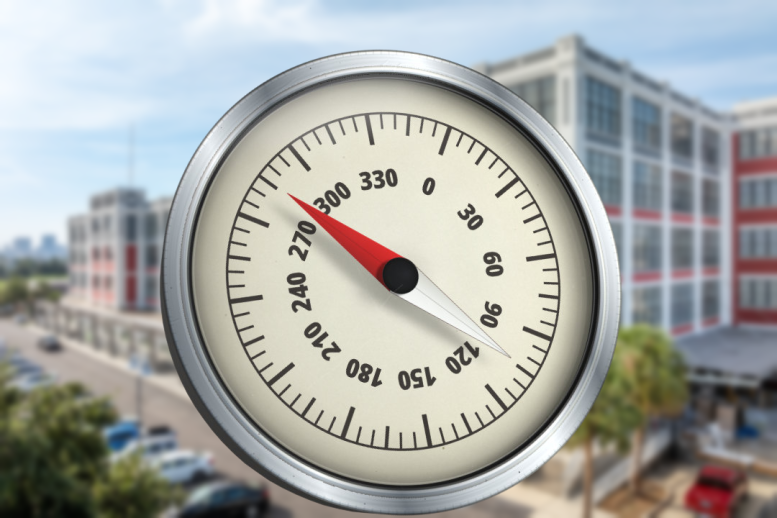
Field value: 285°
